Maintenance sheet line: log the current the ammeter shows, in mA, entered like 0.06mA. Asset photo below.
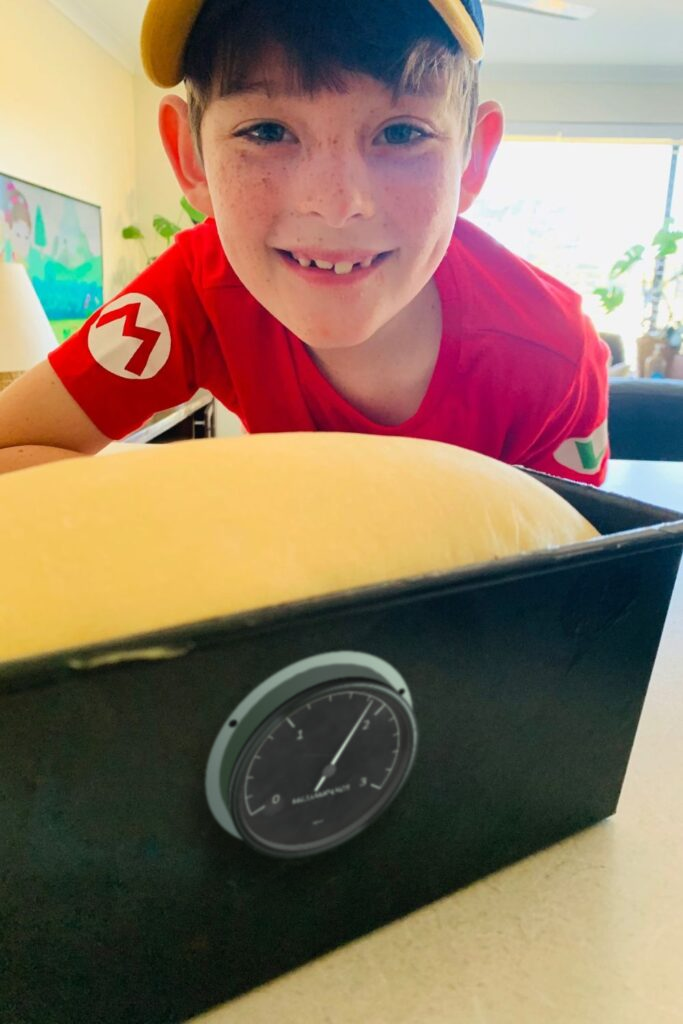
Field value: 1.8mA
